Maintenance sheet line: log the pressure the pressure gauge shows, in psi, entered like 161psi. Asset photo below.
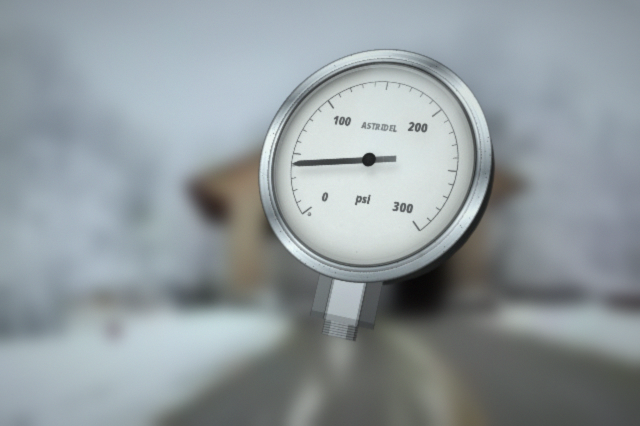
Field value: 40psi
